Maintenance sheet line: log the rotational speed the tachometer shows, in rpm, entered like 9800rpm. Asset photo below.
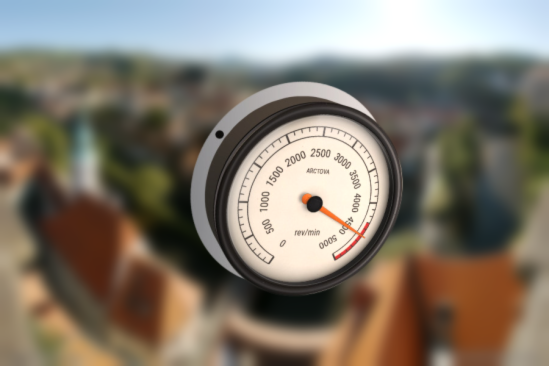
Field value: 4500rpm
